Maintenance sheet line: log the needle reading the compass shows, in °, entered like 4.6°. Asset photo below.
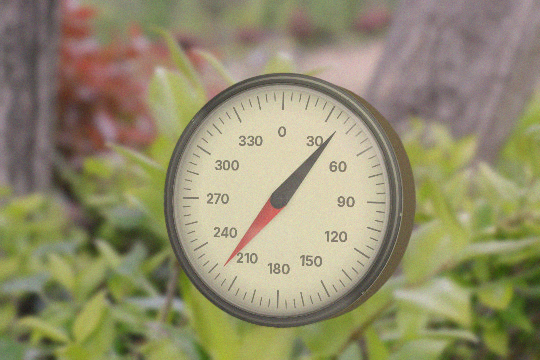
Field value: 220°
